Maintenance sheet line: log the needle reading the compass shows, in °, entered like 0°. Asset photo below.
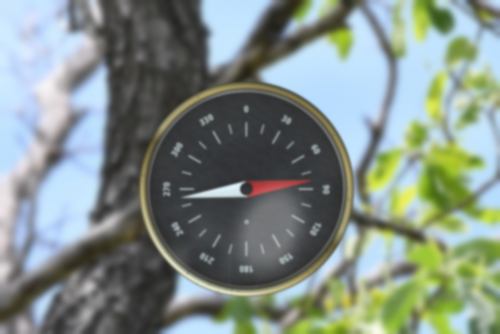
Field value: 82.5°
